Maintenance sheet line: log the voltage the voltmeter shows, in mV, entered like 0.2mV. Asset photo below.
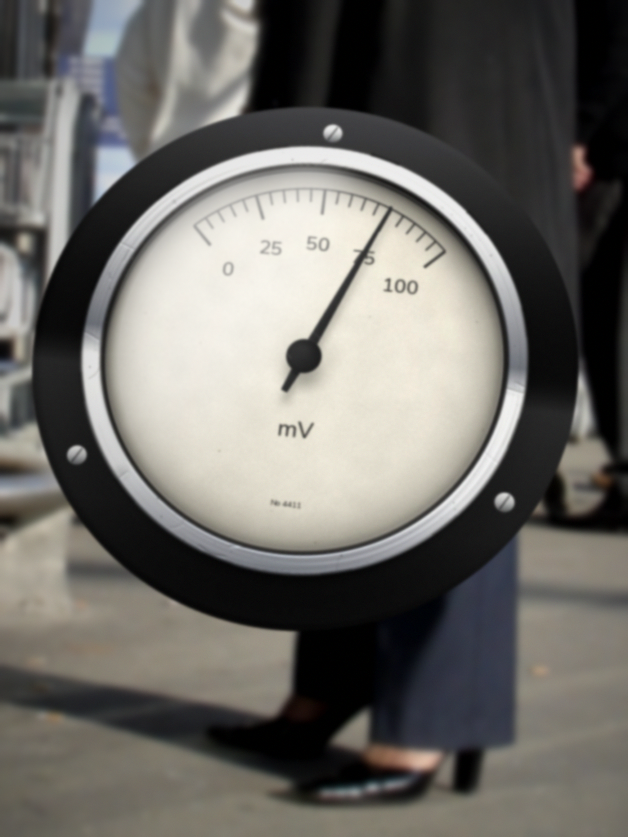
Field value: 75mV
